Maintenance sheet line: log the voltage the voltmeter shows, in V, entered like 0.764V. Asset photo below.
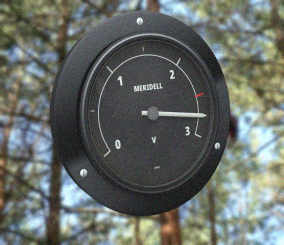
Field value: 2.75V
